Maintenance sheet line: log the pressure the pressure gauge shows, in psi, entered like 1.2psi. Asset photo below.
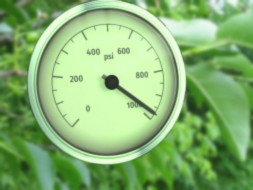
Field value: 975psi
